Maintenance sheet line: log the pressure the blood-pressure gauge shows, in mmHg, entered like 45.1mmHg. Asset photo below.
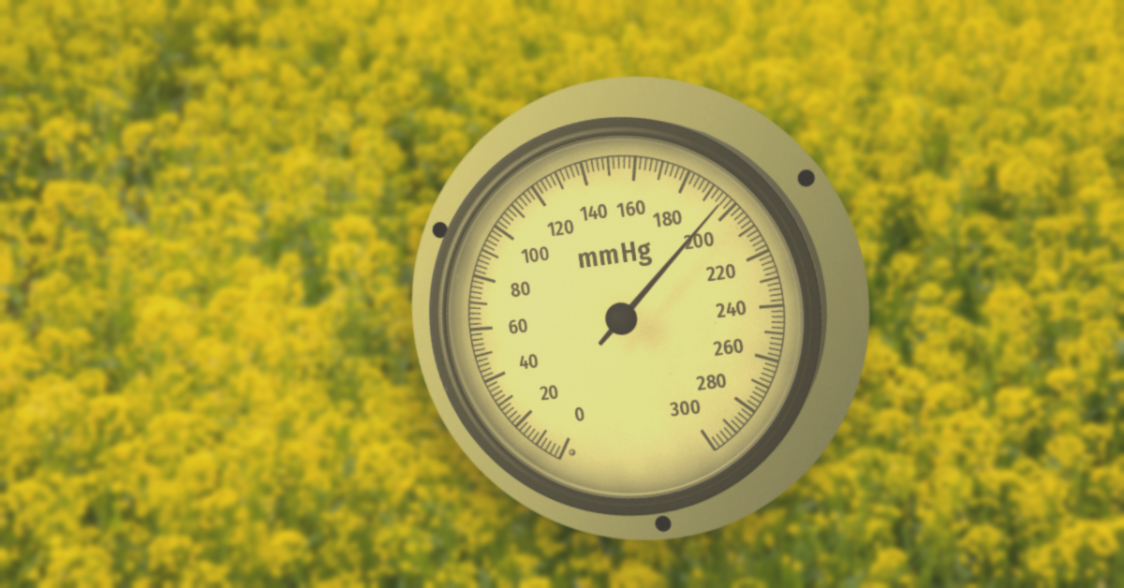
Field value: 196mmHg
